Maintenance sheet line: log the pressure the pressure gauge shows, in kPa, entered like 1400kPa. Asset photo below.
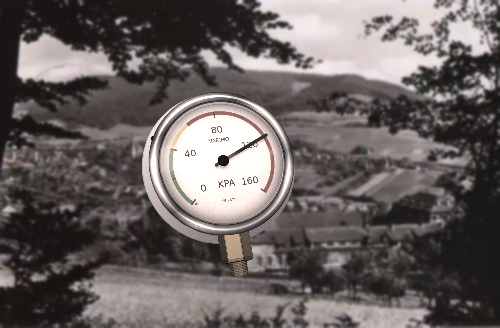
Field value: 120kPa
